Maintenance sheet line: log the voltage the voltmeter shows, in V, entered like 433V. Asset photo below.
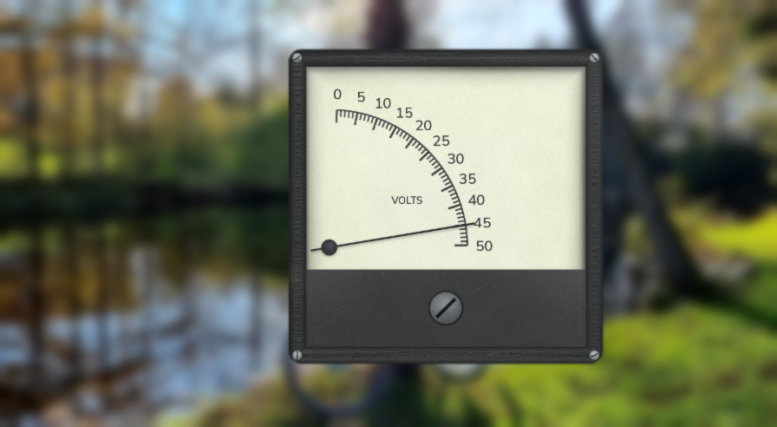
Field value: 45V
